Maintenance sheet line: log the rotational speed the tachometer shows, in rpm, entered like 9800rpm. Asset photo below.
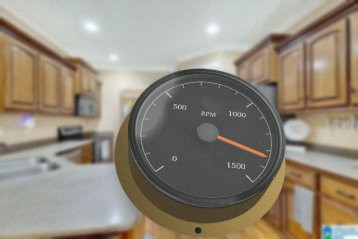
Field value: 1350rpm
